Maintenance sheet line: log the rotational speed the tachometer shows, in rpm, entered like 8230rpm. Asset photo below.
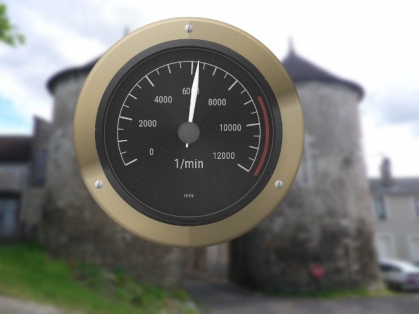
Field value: 6250rpm
